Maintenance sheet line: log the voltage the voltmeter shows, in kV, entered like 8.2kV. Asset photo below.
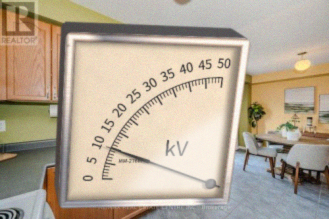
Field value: 10kV
